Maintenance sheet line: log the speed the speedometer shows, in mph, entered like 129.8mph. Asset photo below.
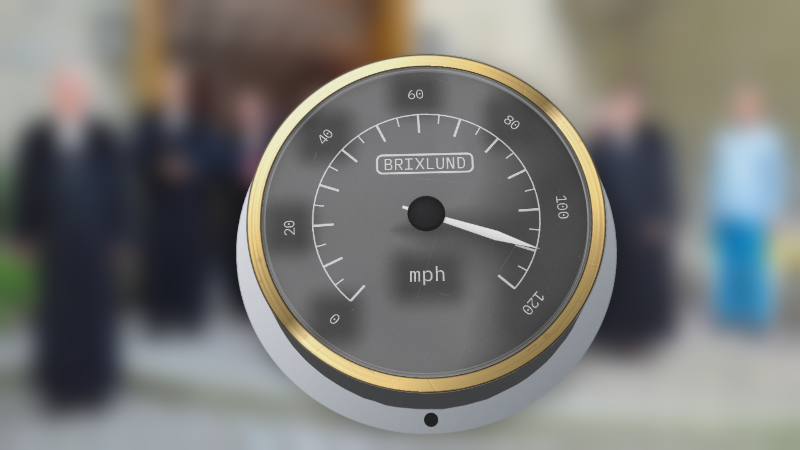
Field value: 110mph
